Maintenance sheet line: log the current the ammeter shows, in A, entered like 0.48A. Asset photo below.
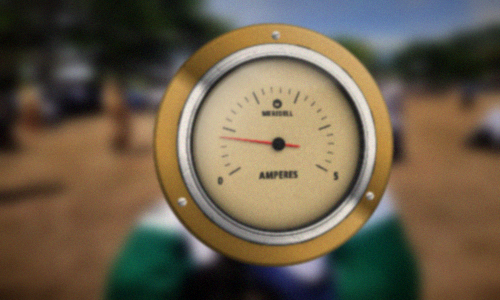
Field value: 0.8A
